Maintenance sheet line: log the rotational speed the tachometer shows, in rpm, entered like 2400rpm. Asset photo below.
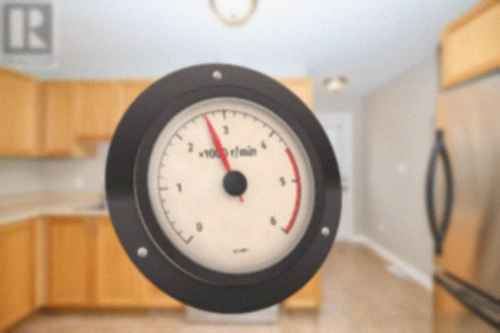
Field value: 2600rpm
